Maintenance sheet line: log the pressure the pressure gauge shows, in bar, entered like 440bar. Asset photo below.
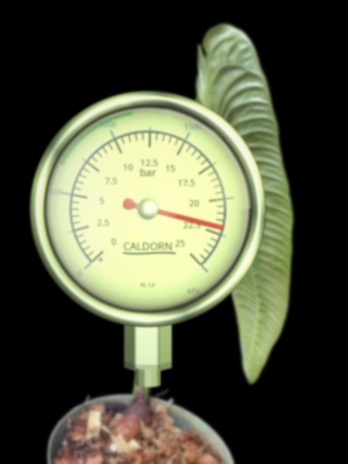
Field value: 22bar
